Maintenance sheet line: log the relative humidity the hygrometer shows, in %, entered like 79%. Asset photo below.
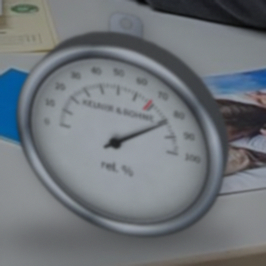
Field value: 80%
